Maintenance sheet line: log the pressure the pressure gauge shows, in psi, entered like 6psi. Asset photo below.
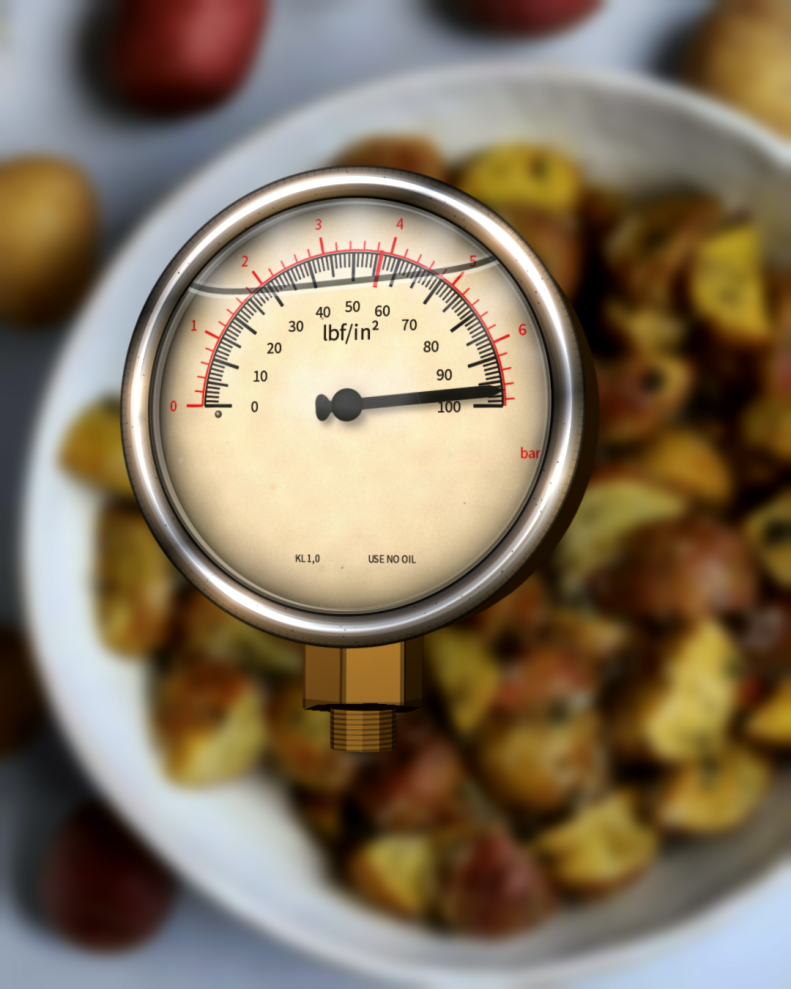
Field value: 97psi
